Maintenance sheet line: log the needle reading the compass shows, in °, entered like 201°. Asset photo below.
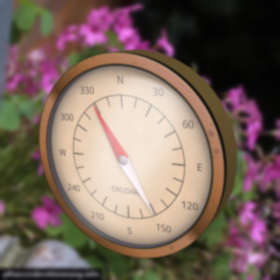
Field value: 330°
